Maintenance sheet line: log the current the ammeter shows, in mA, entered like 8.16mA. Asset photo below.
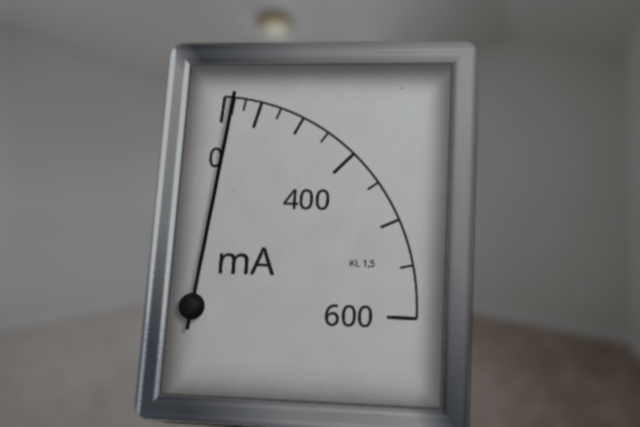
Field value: 100mA
